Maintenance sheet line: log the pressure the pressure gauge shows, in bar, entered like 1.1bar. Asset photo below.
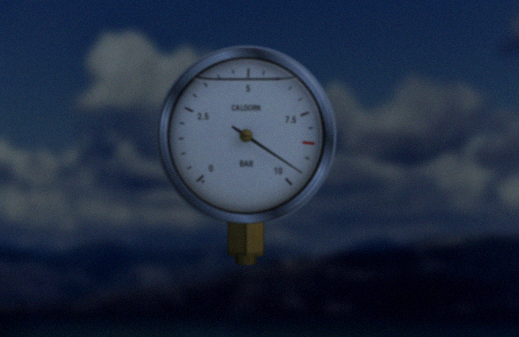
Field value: 9.5bar
